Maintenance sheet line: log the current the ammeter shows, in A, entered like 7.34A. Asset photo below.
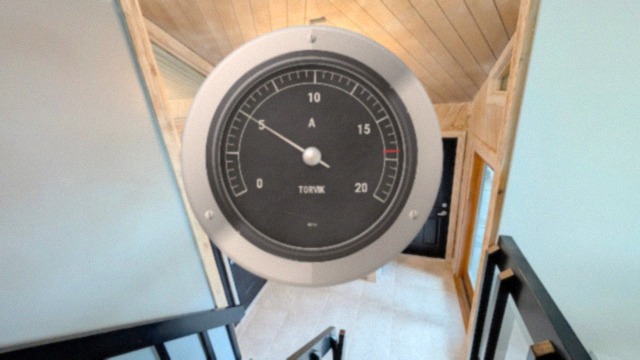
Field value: 5A
